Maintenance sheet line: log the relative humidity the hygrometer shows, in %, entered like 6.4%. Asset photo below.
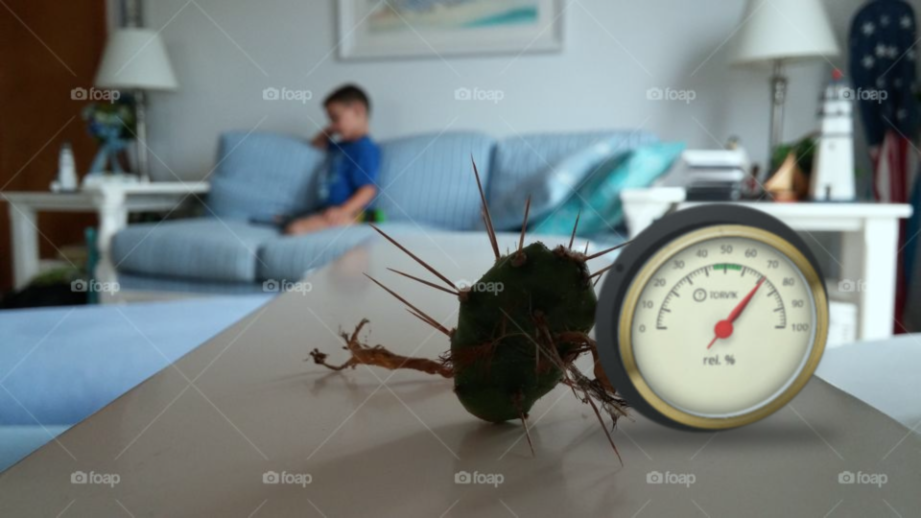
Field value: 70%
